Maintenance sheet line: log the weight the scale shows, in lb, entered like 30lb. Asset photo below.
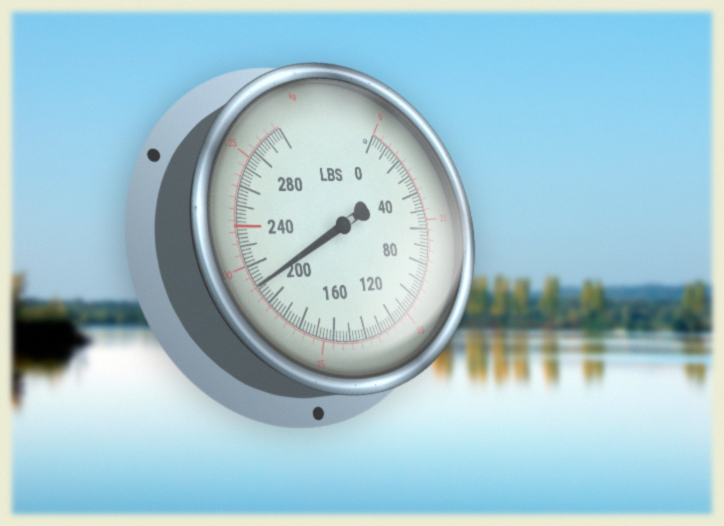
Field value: 210lb
